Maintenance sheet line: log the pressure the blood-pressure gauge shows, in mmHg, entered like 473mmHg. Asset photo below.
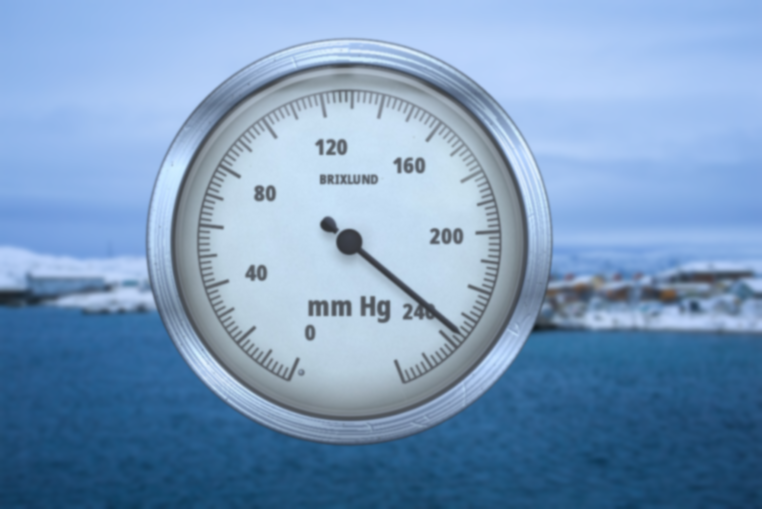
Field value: 236mmHg
